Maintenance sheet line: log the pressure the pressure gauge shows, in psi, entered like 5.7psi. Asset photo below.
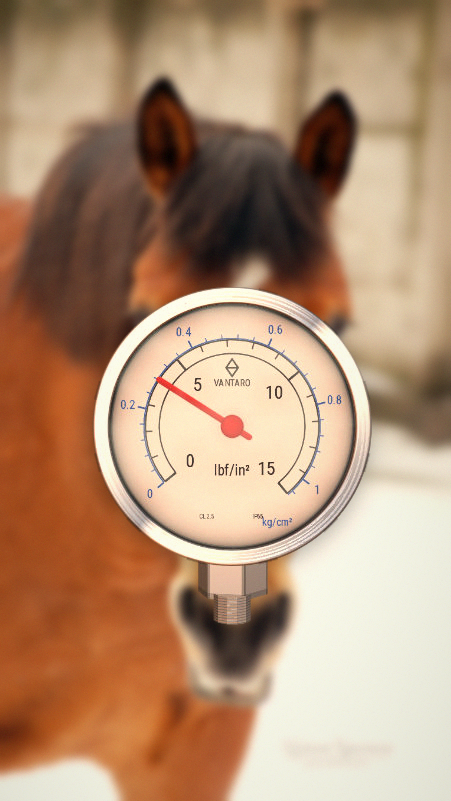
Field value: 4psi
